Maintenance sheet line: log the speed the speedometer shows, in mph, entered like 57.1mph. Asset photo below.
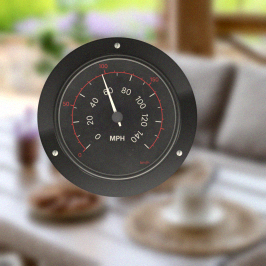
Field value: 60mph
